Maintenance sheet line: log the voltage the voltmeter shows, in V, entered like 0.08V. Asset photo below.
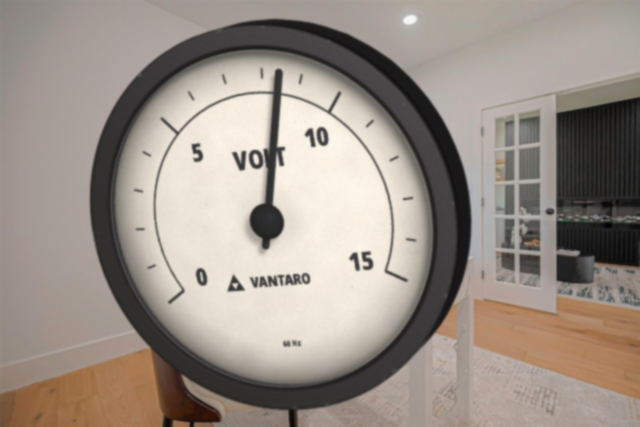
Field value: 8.5V
